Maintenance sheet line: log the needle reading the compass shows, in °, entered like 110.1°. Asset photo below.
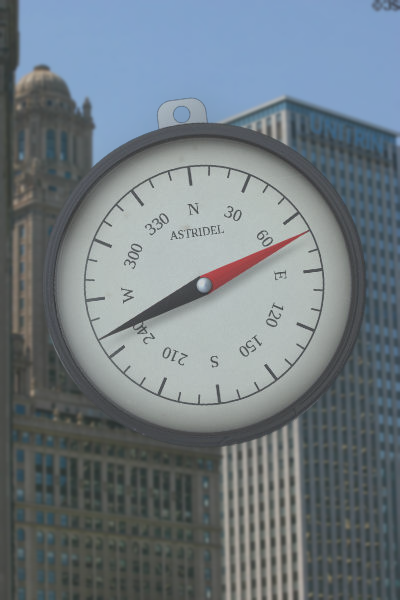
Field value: 70°
